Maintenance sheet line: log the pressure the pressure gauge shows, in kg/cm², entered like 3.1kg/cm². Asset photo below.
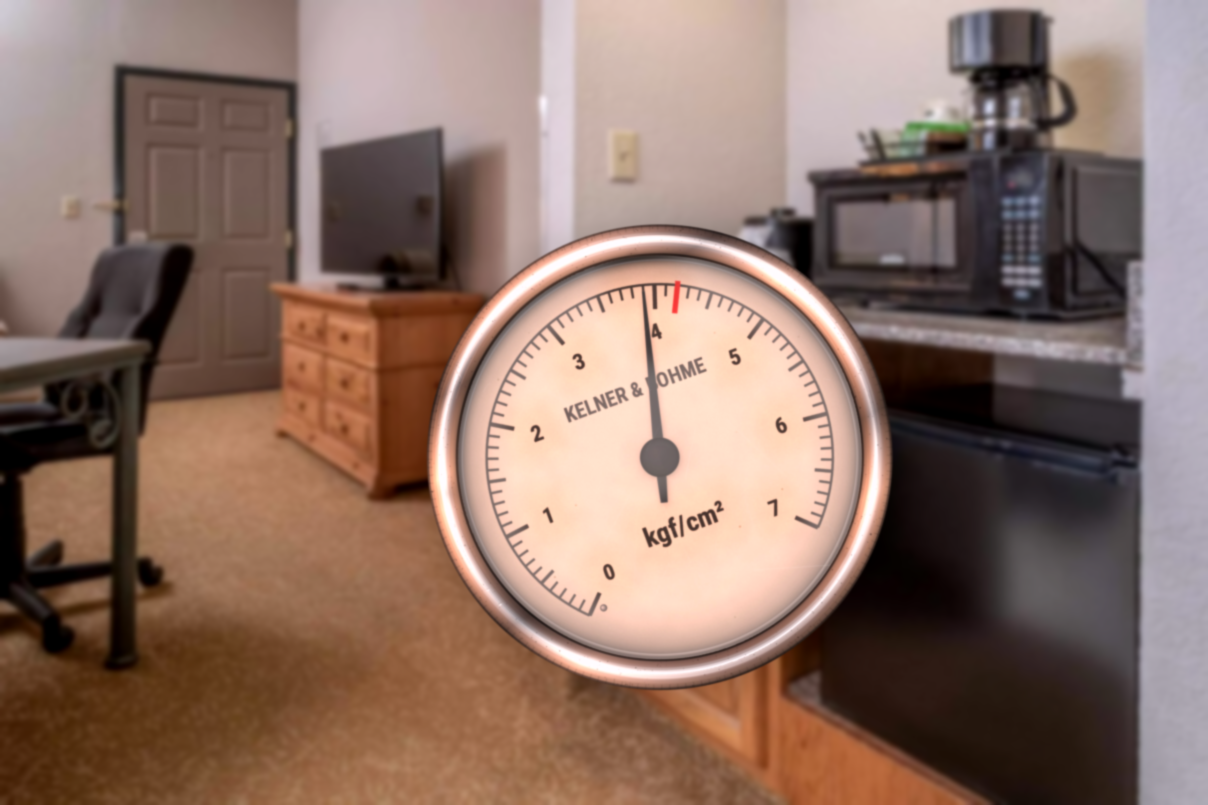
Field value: 3.9kg/cm²
